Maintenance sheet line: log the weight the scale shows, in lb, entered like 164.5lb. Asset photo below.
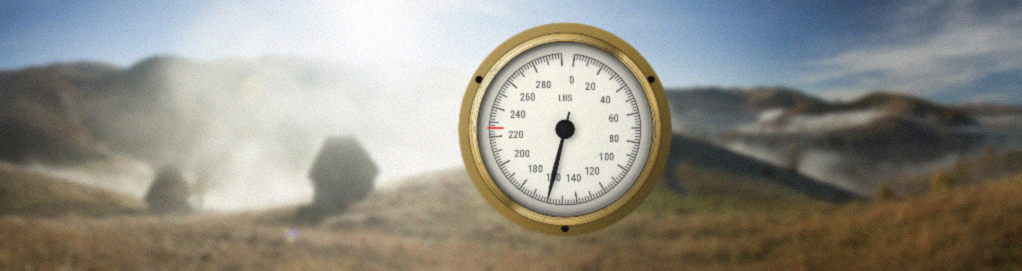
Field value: 160lb
